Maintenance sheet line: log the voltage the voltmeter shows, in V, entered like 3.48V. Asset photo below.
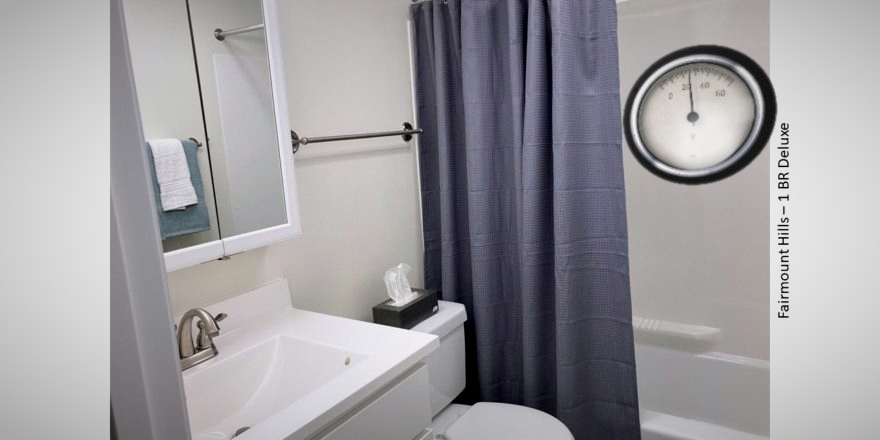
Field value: 25V
